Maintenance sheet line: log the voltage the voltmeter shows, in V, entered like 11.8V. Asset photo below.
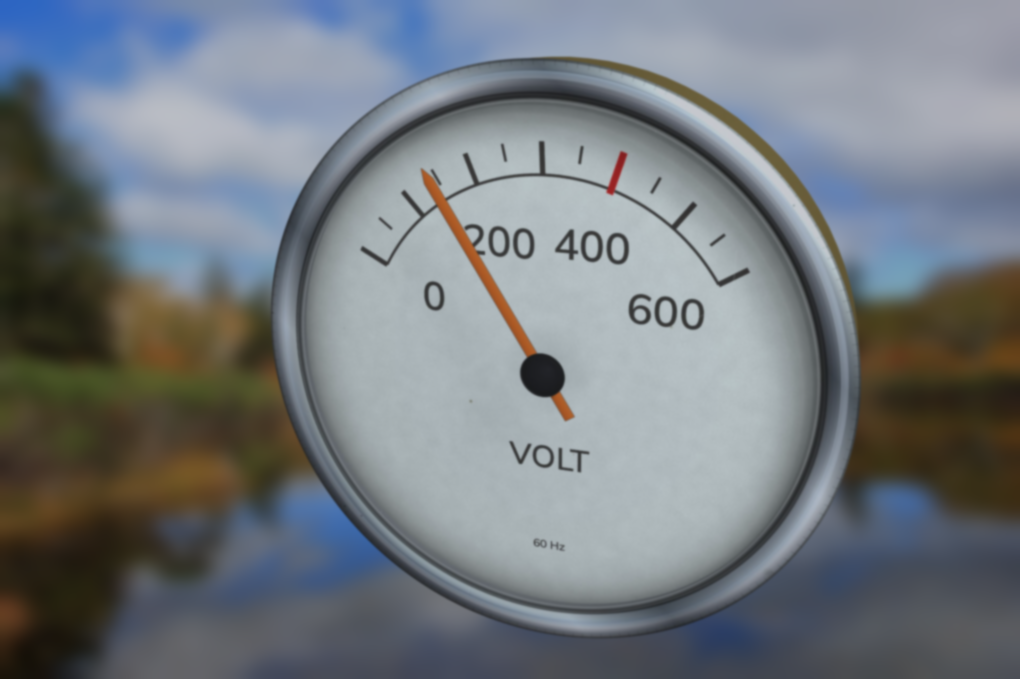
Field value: 150V
